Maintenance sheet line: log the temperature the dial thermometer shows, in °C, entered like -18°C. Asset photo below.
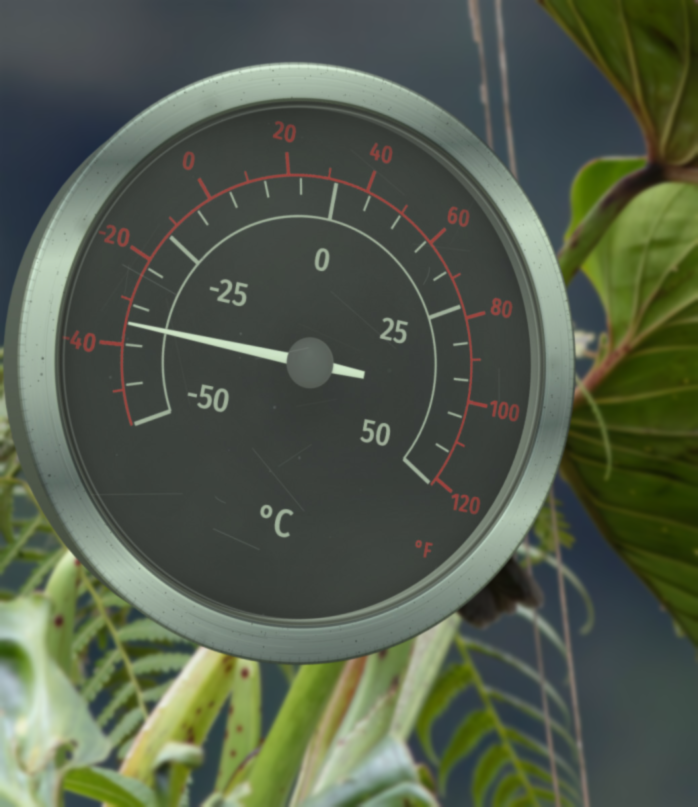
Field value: -37.5°C
